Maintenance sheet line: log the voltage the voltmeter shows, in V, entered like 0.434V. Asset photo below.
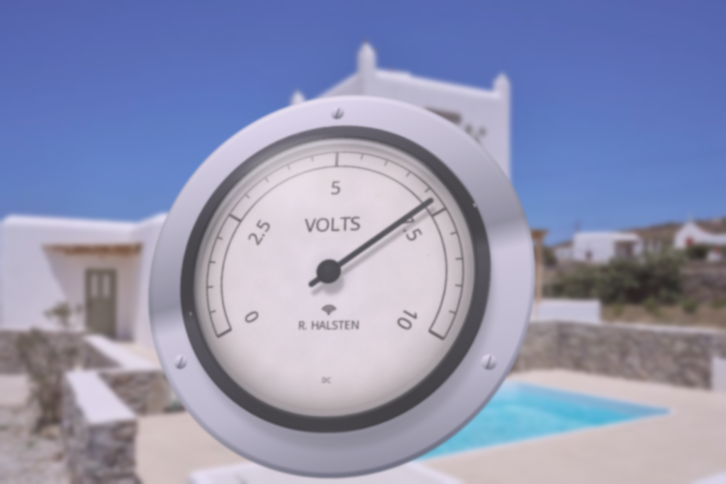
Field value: 7.25V
